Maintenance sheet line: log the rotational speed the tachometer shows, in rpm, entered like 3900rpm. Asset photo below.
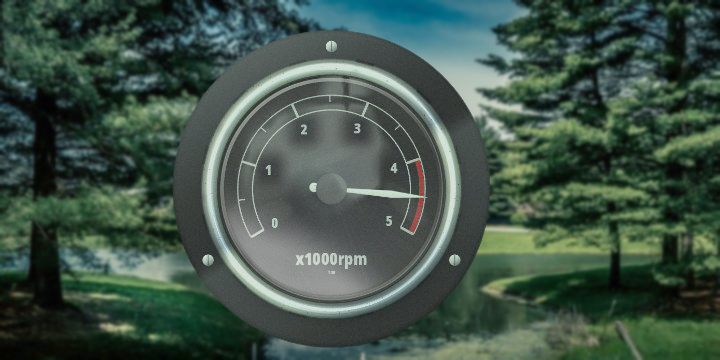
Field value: 4500rpm
